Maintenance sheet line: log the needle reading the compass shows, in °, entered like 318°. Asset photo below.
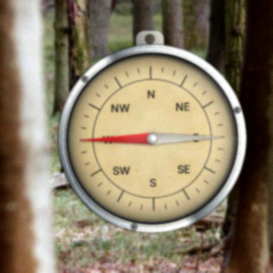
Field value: 270°
